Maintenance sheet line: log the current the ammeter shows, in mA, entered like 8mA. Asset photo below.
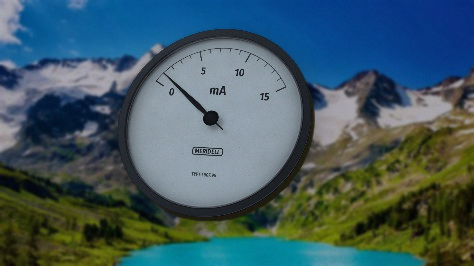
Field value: 1mA
